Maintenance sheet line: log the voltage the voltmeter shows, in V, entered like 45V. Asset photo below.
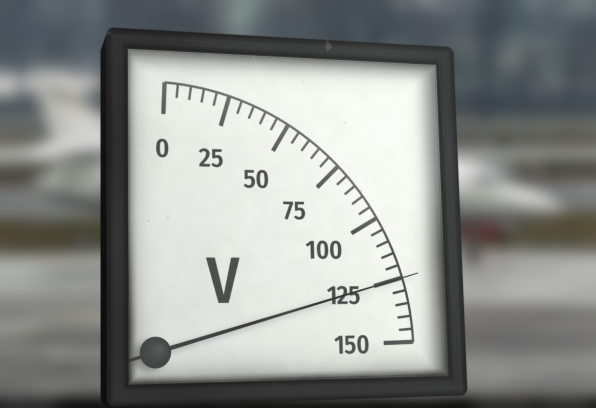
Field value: 125V
